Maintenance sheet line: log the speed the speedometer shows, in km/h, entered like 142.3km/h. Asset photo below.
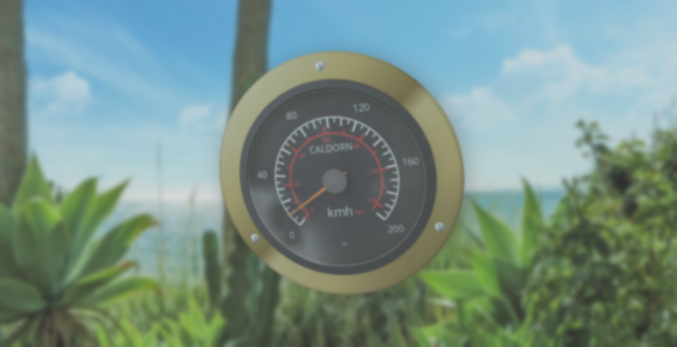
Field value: 10km/h
